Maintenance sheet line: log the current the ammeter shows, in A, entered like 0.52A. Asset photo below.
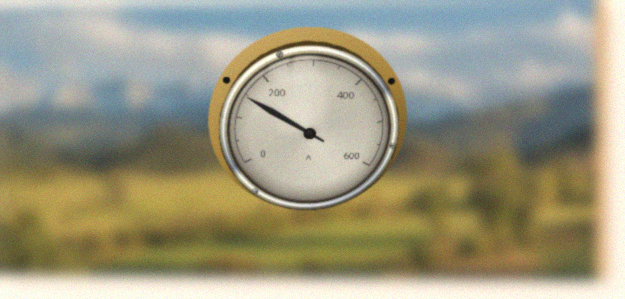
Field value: 150A
